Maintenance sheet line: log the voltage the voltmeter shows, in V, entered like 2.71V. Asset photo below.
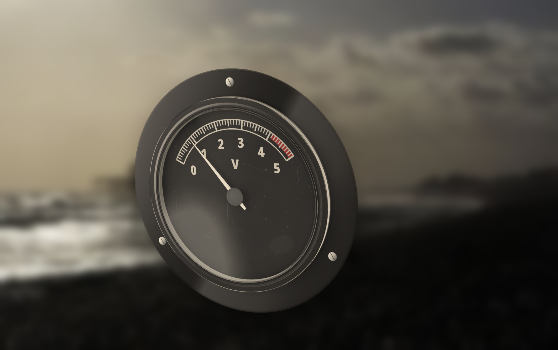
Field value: 1V
